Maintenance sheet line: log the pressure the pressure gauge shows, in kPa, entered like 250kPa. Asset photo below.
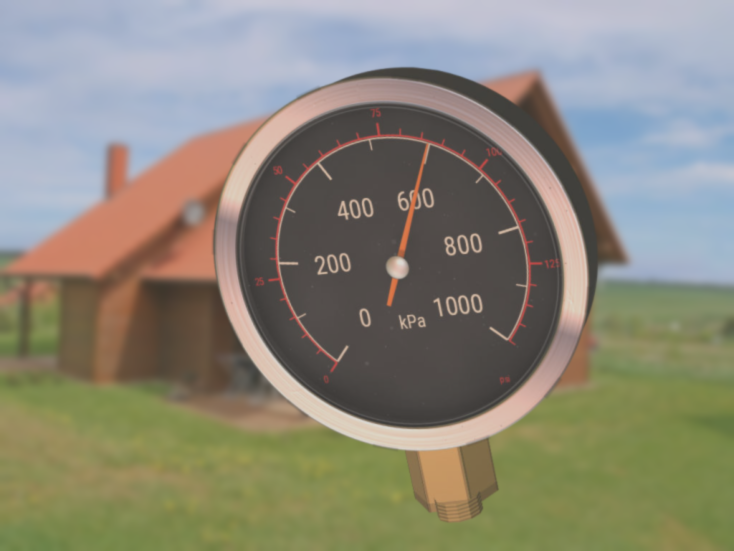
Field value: 600kPa
